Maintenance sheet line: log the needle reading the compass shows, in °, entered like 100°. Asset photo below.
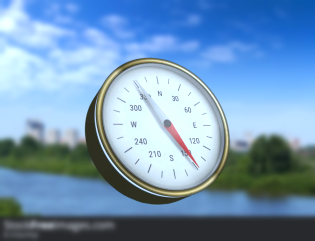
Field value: 150°
